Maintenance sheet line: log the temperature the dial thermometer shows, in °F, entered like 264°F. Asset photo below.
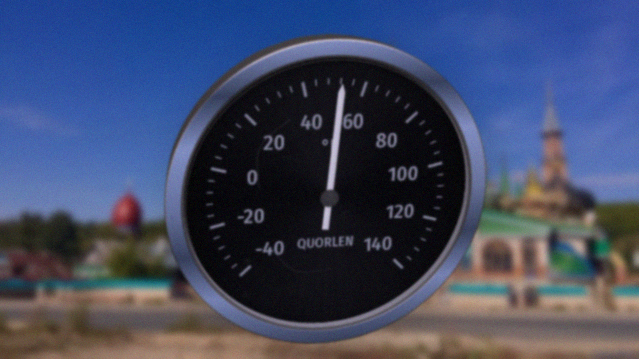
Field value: 52°F
